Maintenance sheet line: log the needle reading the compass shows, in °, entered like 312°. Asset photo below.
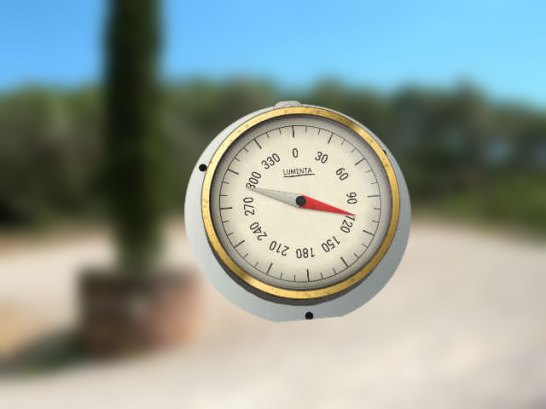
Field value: 110°
